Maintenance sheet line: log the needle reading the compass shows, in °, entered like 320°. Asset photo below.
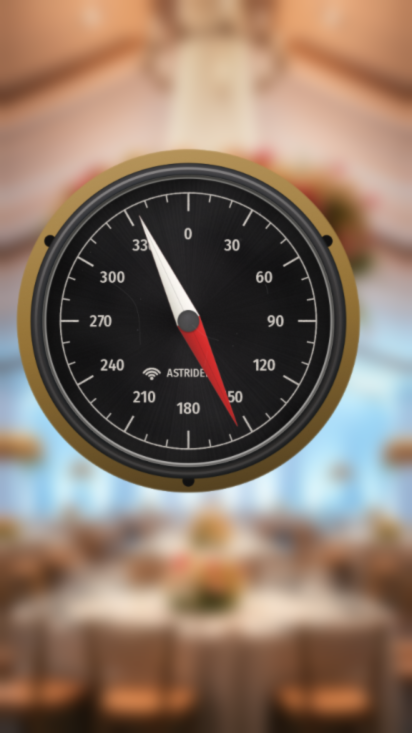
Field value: 155°
